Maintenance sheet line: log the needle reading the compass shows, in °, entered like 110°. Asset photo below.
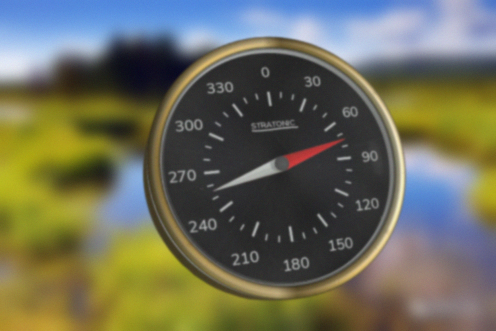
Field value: 75°
